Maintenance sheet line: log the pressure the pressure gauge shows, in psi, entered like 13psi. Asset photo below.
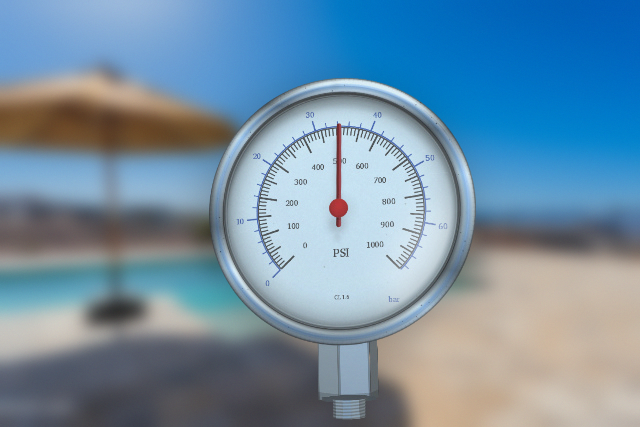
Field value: 500psi
